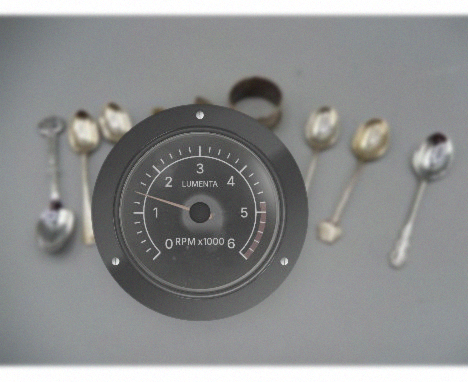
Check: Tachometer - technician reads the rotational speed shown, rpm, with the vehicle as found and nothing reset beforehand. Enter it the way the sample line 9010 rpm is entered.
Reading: 1400 rpm
